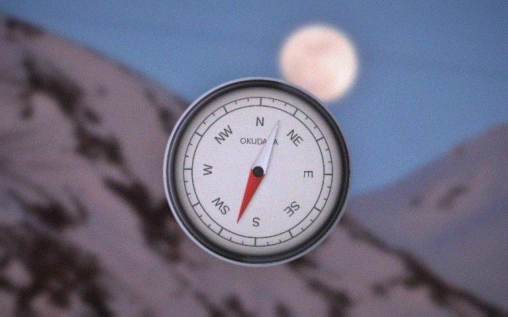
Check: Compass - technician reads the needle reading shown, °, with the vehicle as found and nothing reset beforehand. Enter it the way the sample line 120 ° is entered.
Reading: 200 °
